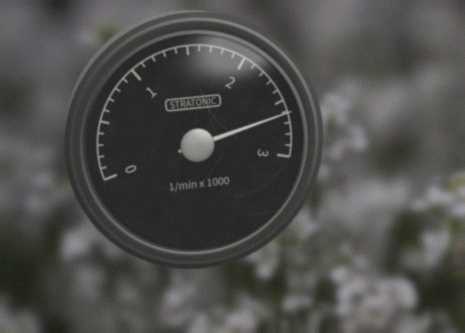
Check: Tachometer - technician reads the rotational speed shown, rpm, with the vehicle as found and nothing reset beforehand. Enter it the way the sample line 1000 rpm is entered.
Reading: 2600 rpm
